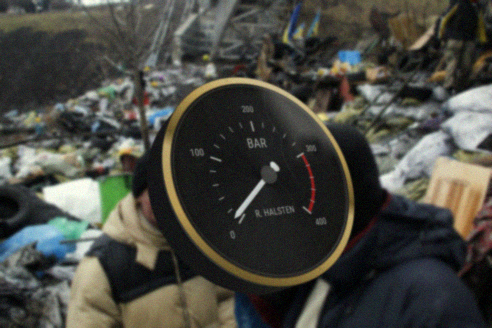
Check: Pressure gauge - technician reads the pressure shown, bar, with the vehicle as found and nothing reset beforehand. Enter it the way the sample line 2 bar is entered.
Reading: 10 bar
